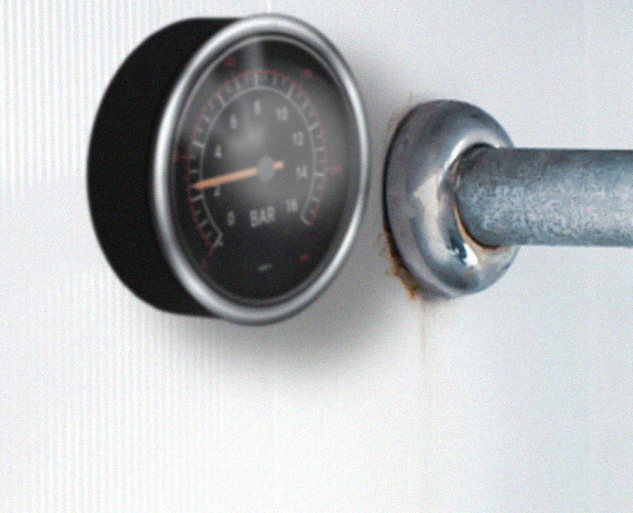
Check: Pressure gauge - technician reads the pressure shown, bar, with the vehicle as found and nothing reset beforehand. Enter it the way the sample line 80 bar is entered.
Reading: 2.5 bar
